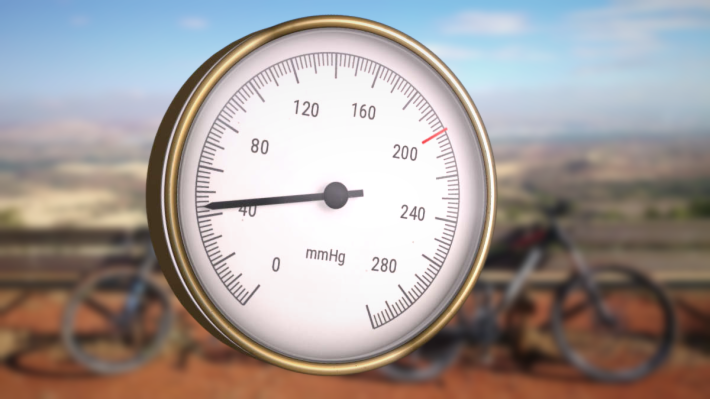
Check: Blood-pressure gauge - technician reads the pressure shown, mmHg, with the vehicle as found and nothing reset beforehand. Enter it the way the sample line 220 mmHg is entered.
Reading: 44 mmHg
